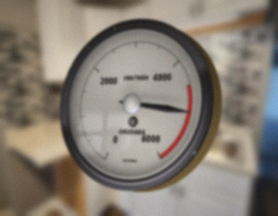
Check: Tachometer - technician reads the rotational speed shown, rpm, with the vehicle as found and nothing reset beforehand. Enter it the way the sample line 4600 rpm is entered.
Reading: 5000 rpm
